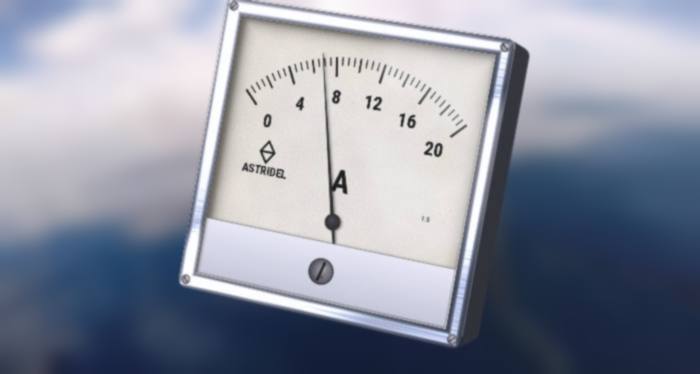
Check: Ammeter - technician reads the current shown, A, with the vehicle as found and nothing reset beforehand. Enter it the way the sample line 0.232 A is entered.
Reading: 7 A
